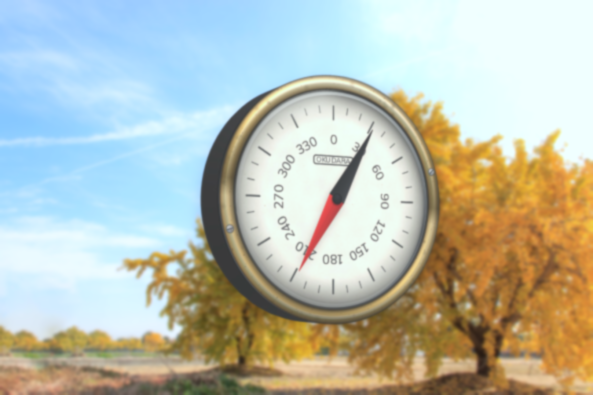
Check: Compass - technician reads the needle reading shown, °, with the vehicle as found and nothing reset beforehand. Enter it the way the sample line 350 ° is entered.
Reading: 210 °
